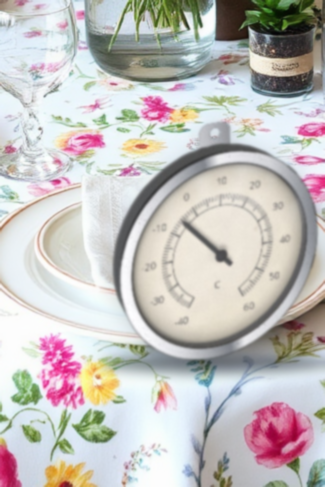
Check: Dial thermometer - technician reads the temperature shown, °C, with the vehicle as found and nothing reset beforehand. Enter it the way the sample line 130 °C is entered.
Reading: -5 °C
